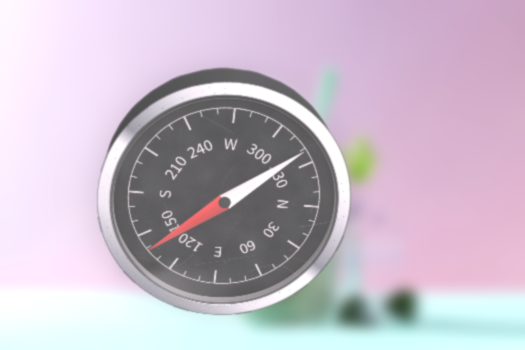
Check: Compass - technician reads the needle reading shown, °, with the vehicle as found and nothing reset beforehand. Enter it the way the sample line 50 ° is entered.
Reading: 140 °
